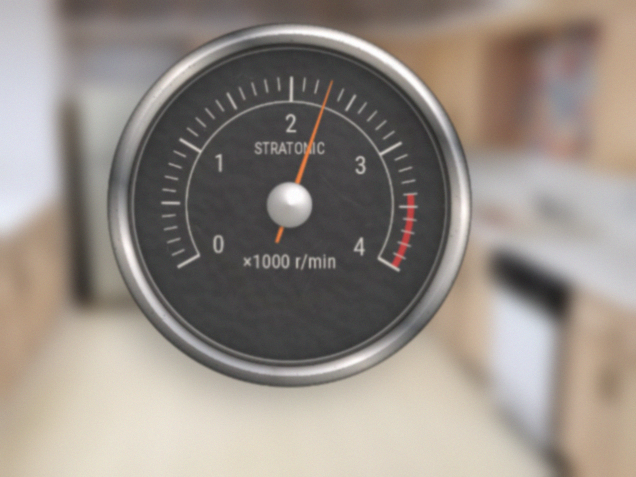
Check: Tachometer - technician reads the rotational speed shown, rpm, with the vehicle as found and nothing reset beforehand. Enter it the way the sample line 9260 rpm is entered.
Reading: 2300 rpm
